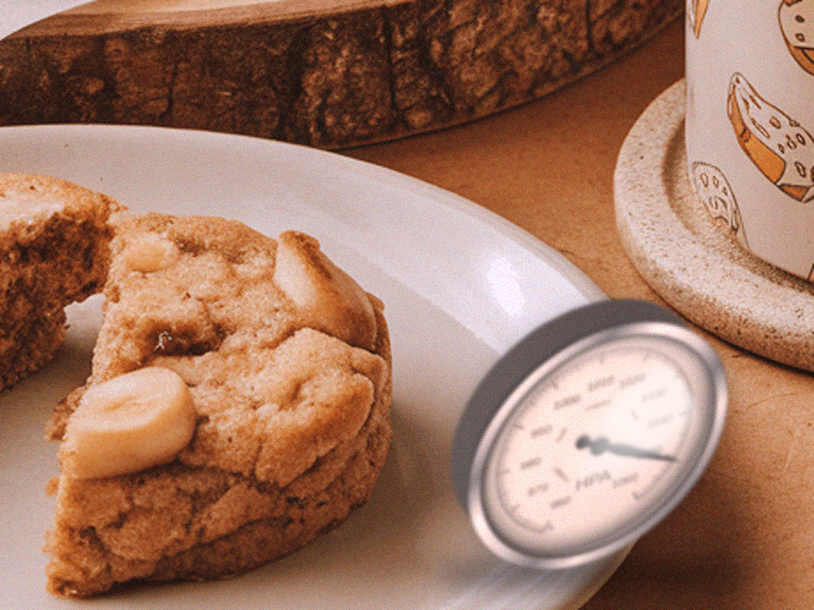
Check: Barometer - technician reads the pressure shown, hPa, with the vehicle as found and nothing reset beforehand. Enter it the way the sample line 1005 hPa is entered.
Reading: 1050 hPa
